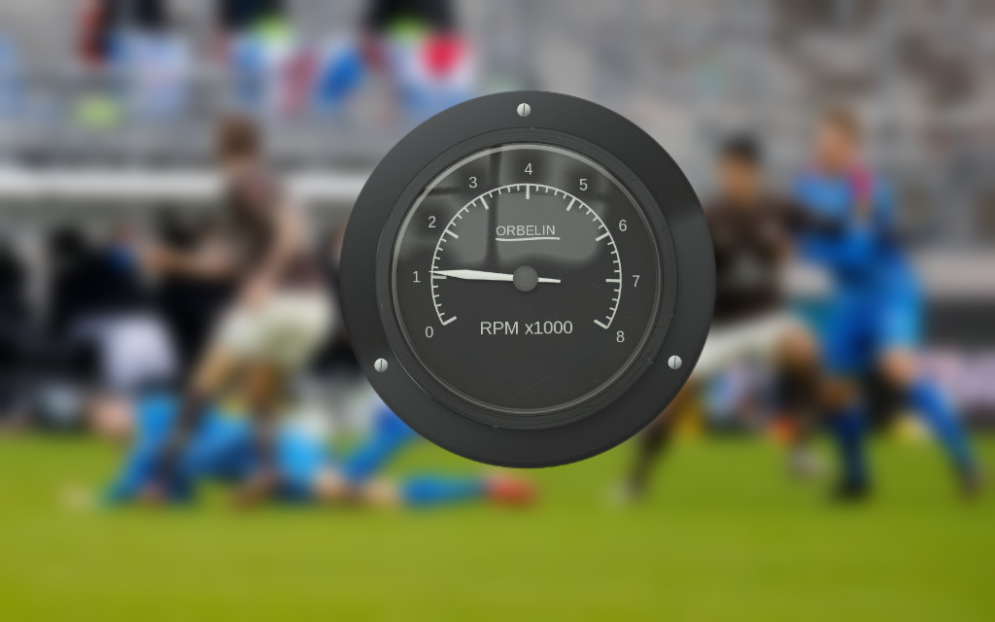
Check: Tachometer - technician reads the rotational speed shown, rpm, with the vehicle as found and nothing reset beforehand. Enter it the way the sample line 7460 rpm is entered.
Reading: 1100 rpm
